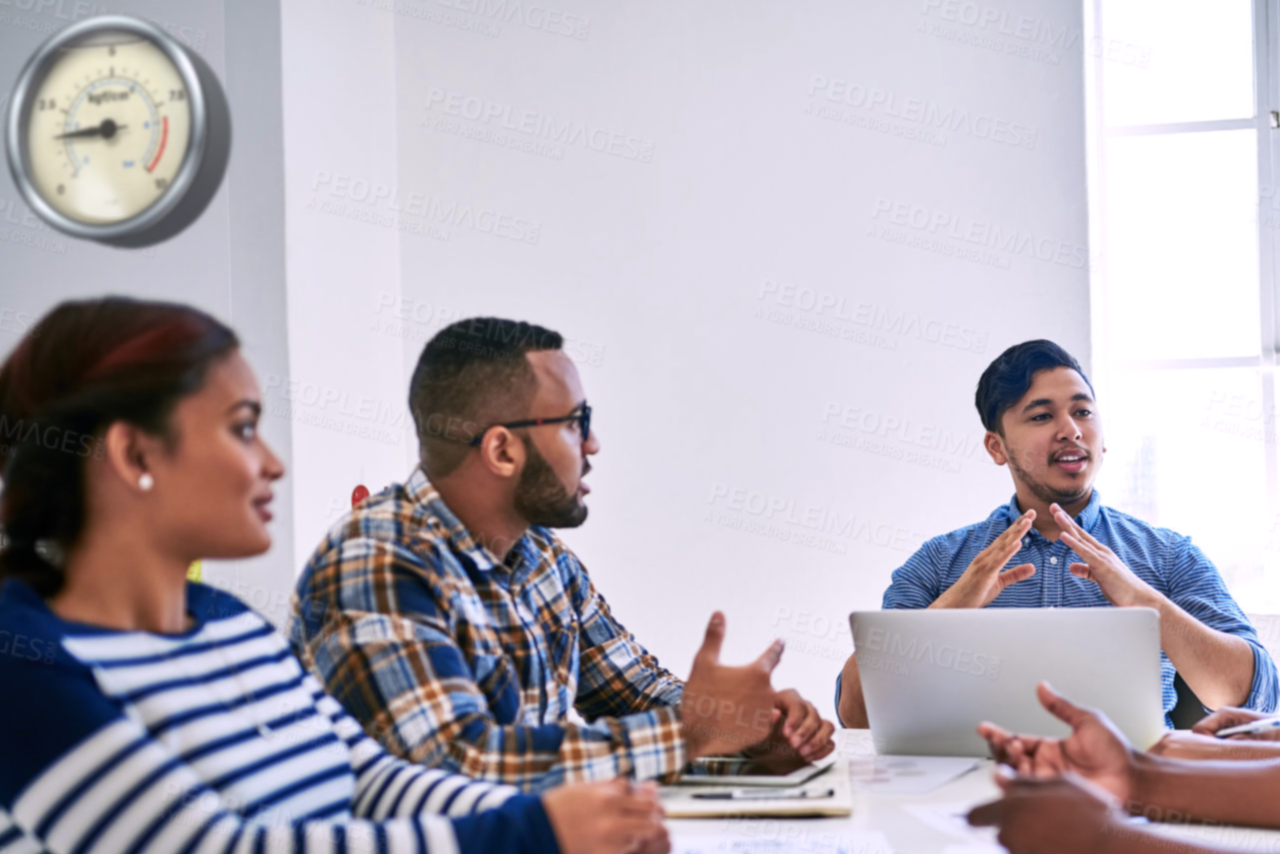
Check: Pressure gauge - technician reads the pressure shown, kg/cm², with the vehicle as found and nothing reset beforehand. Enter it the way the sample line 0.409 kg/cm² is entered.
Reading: 1.5 kg/cm²
